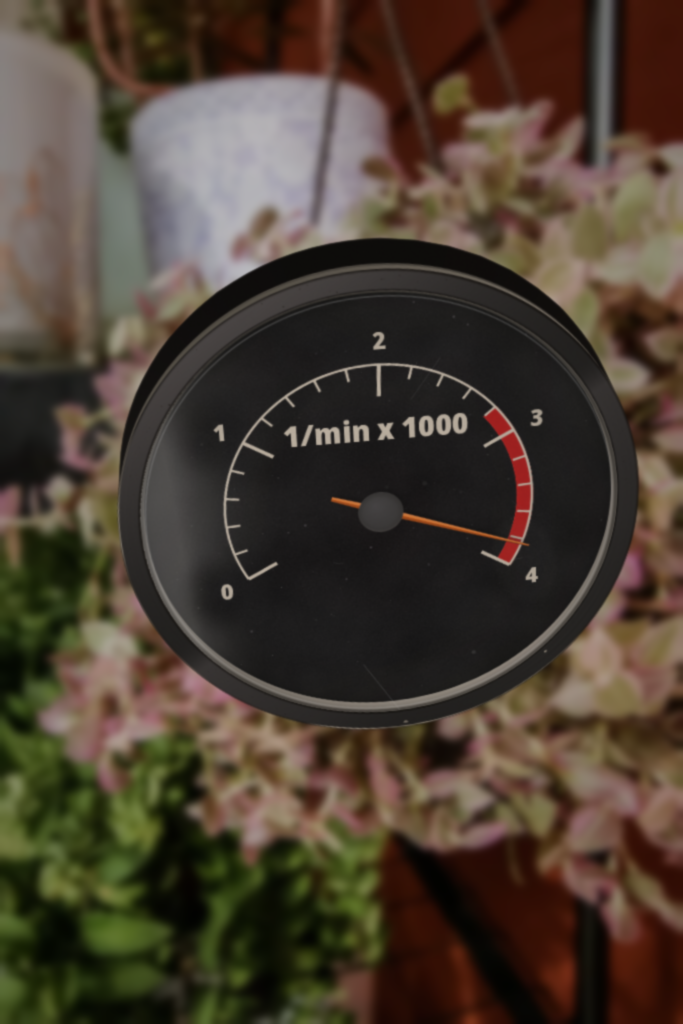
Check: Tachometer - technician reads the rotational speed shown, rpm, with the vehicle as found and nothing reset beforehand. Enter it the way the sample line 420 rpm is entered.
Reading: 3800 rpm
